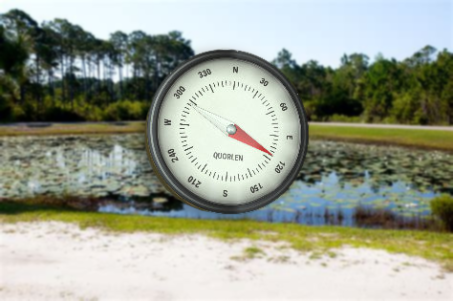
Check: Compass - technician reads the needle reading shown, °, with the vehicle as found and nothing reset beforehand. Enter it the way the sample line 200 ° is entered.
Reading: 115 °
